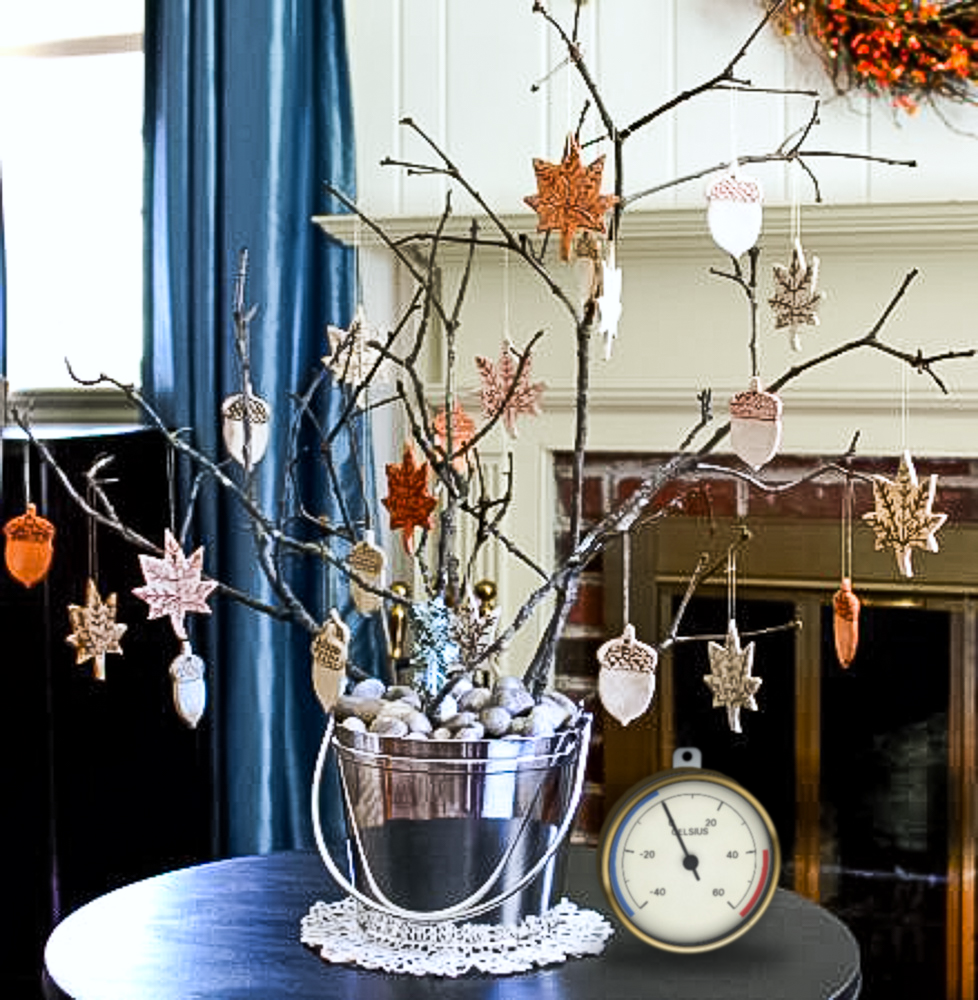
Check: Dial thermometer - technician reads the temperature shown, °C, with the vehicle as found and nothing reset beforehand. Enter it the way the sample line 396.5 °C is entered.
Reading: 0 °C
